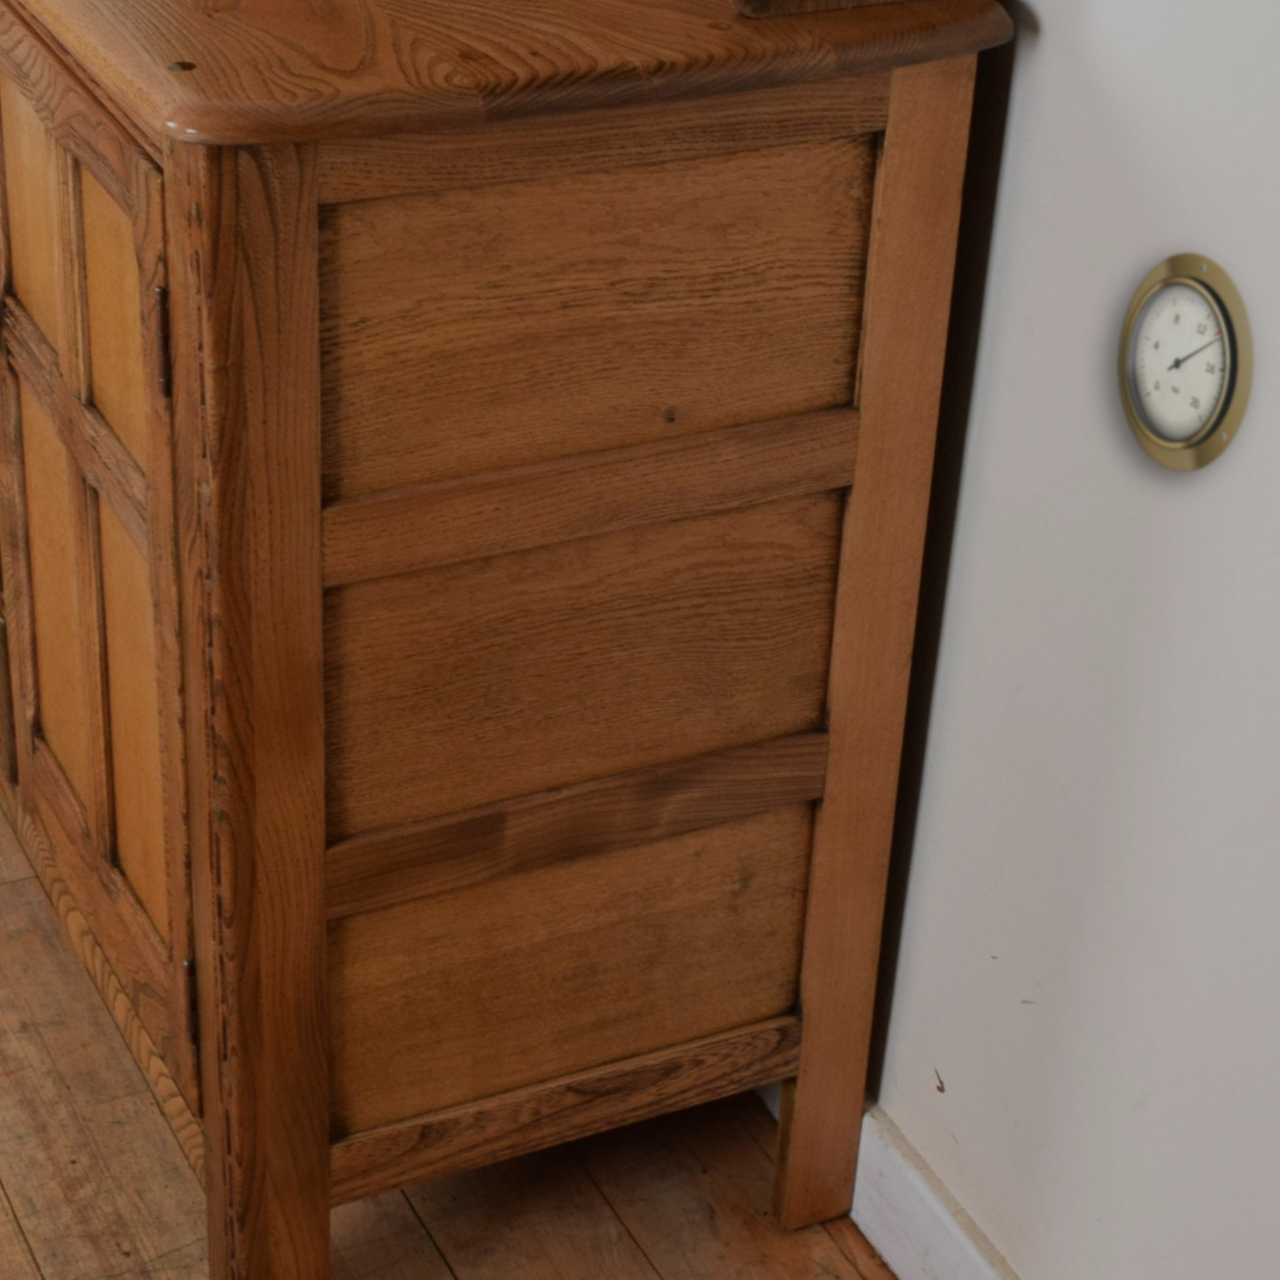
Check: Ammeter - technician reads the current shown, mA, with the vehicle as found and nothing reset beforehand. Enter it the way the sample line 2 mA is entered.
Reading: 14 mA
